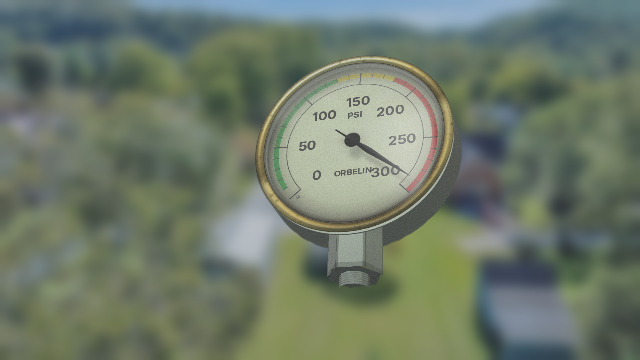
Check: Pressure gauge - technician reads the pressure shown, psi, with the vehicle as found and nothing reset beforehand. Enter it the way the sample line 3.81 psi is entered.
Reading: 290 psi
